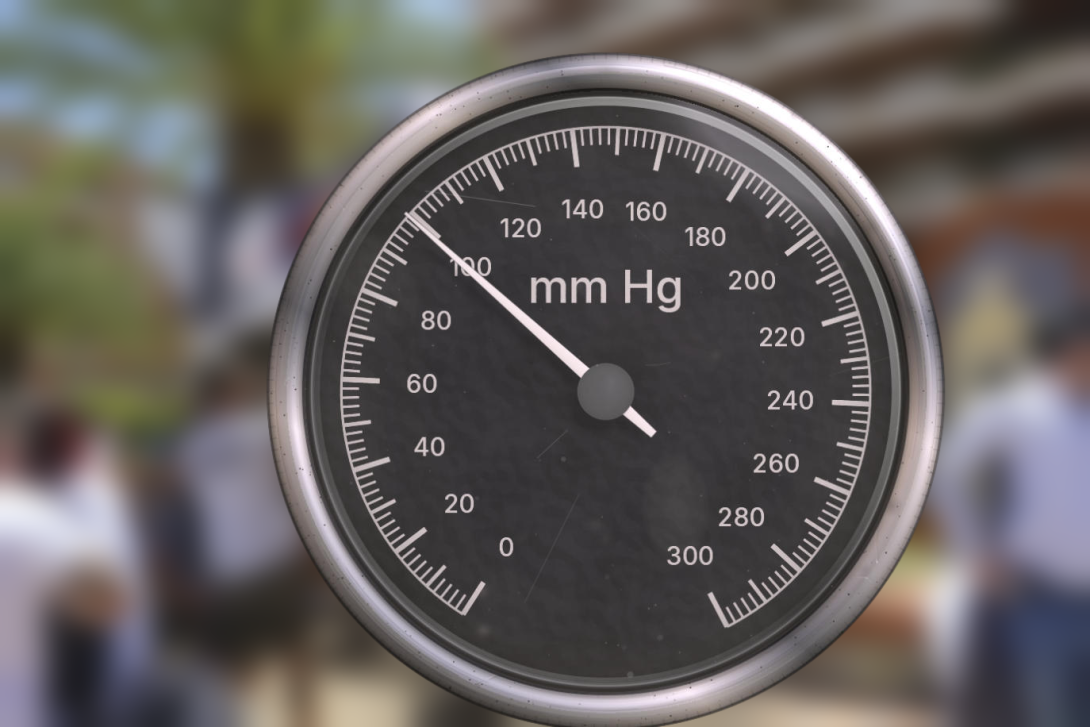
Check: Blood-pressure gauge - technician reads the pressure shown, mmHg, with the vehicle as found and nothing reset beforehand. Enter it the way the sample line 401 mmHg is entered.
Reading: 99 mmHg
